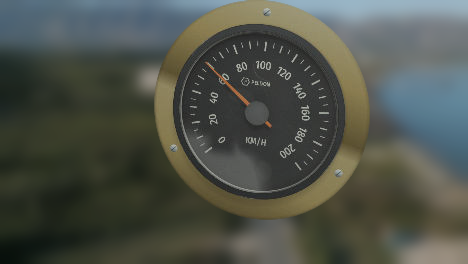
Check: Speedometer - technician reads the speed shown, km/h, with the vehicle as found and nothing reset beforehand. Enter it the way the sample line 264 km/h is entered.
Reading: 60 km/h
